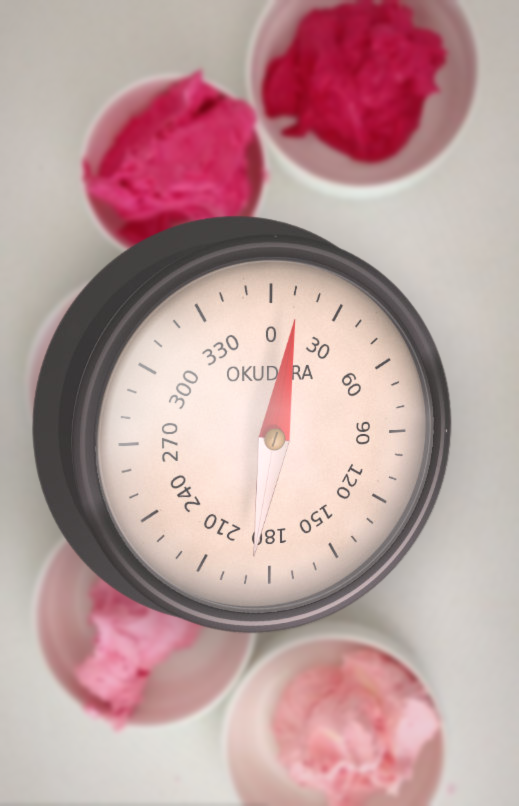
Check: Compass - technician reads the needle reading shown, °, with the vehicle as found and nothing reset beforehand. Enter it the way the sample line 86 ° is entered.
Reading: 10 °
